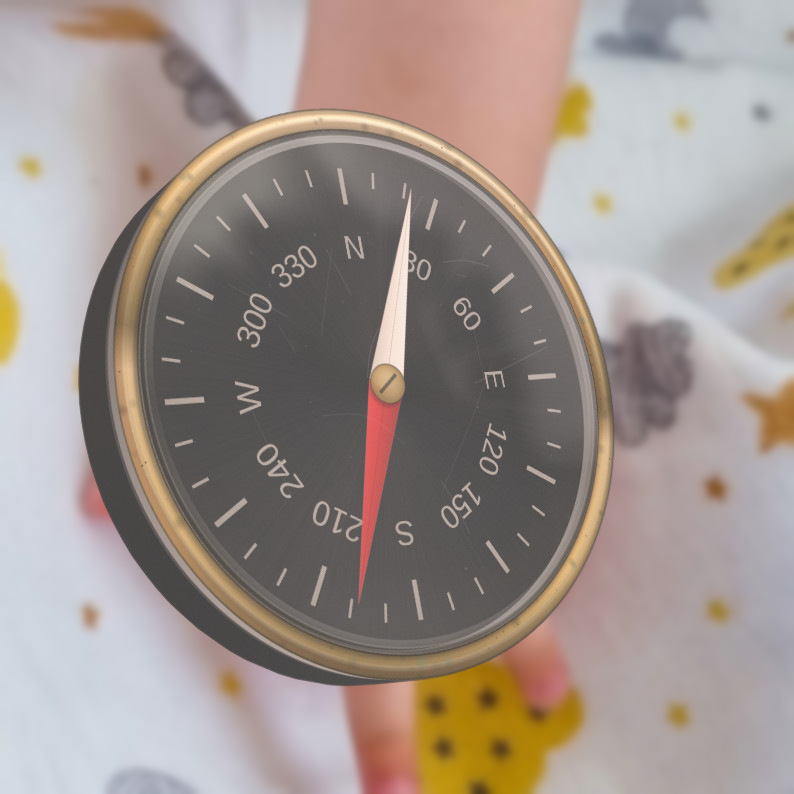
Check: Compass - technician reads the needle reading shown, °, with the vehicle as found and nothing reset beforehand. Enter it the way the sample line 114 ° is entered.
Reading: 200 °
